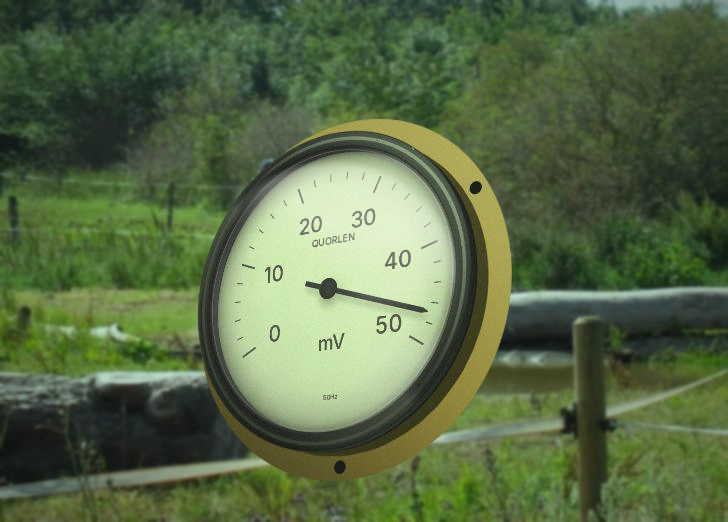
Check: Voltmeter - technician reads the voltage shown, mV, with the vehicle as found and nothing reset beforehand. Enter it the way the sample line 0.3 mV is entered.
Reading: 47 mV
